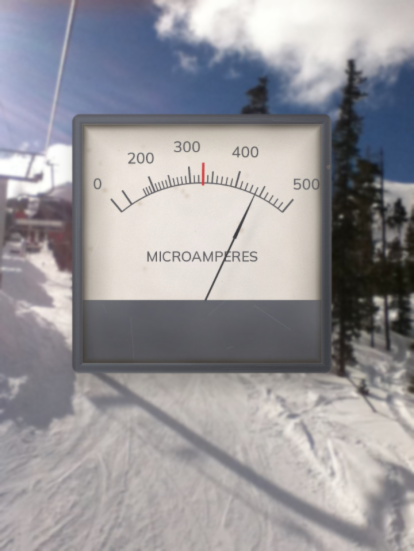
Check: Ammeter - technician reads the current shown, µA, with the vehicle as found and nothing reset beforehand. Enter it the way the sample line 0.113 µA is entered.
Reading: 440 µA
